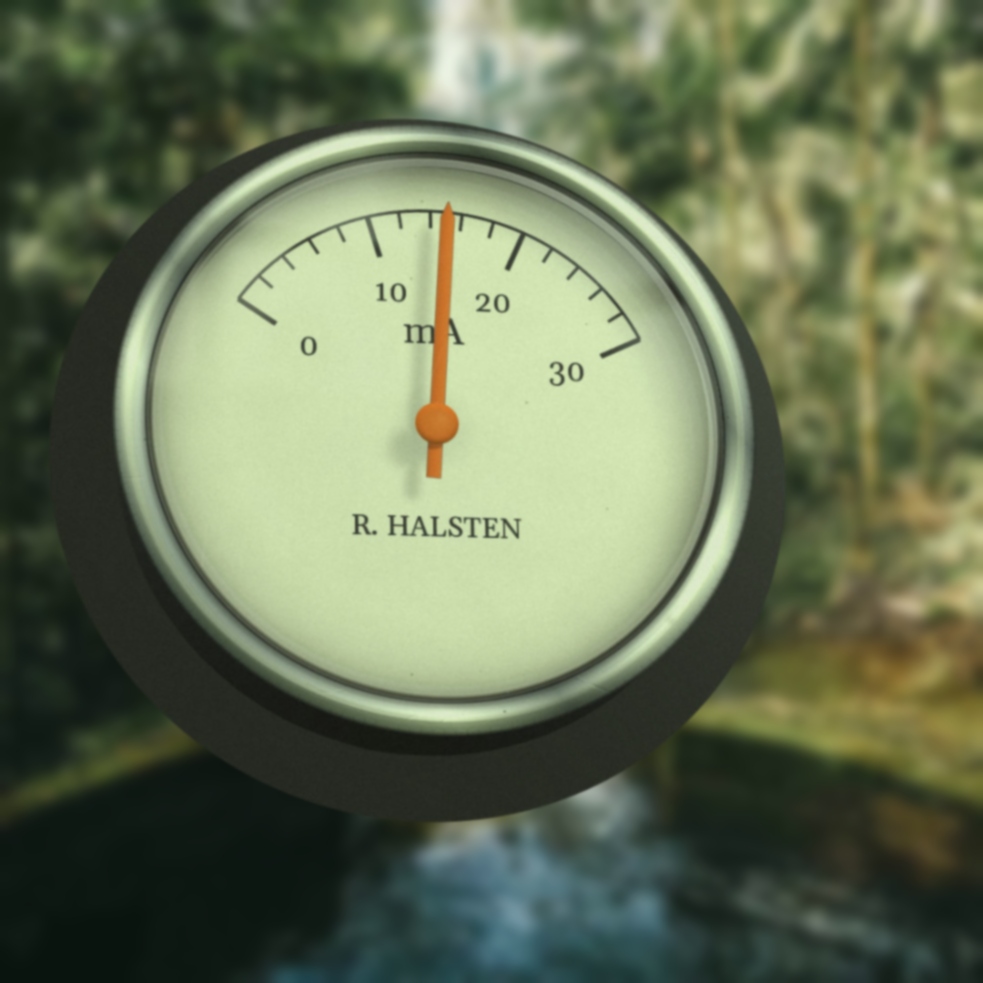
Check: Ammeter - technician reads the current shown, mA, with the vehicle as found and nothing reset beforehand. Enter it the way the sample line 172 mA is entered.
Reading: 15 mA
